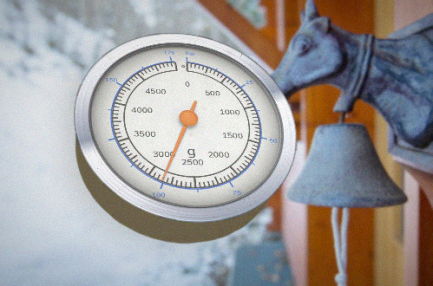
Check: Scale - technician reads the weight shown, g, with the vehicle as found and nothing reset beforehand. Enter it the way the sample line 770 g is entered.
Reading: 2850 g
